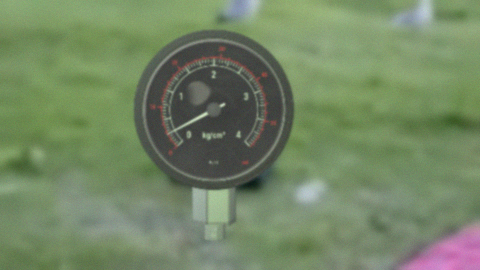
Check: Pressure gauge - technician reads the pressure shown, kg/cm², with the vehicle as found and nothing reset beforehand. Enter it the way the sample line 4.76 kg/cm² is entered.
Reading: 0.25 kg/cm²
